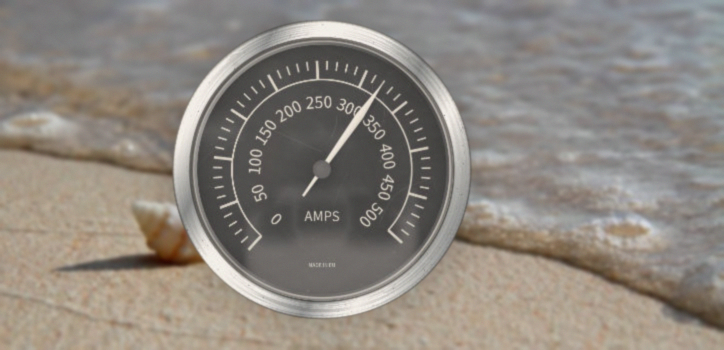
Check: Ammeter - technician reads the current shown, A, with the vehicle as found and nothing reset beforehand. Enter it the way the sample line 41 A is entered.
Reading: 320 A
